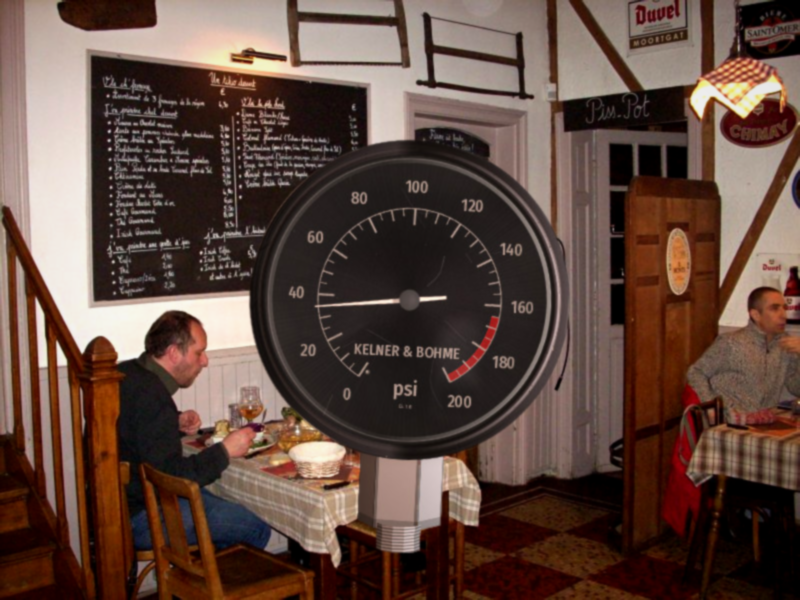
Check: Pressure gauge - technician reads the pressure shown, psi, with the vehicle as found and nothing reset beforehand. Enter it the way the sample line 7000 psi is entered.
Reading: 35 psi
